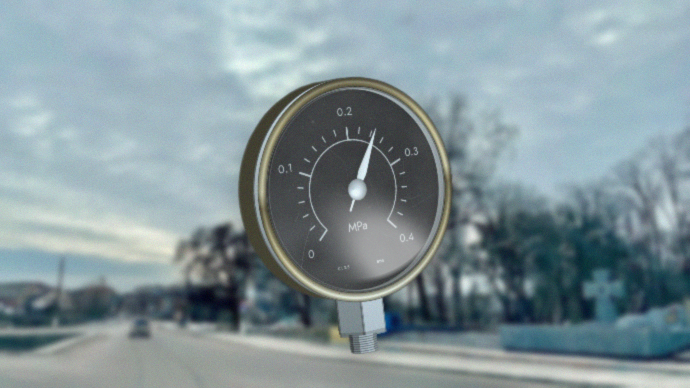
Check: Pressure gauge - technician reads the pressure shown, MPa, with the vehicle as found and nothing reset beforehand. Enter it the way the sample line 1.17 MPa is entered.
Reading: 0.24 MPa
